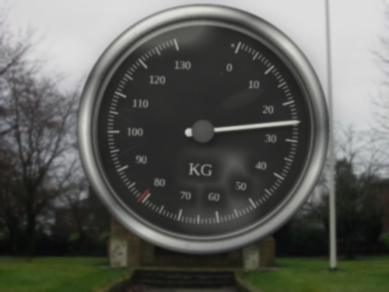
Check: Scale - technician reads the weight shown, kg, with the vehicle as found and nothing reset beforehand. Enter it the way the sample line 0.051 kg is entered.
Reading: 25 kg
